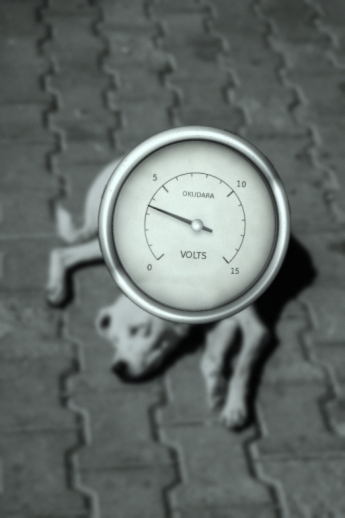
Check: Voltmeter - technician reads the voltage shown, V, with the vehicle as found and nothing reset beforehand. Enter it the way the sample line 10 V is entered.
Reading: 3.5 V
